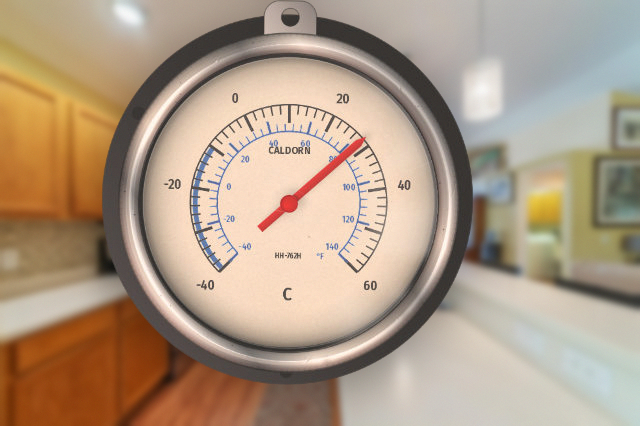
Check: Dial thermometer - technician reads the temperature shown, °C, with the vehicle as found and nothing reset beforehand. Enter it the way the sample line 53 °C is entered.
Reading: 28 °C
